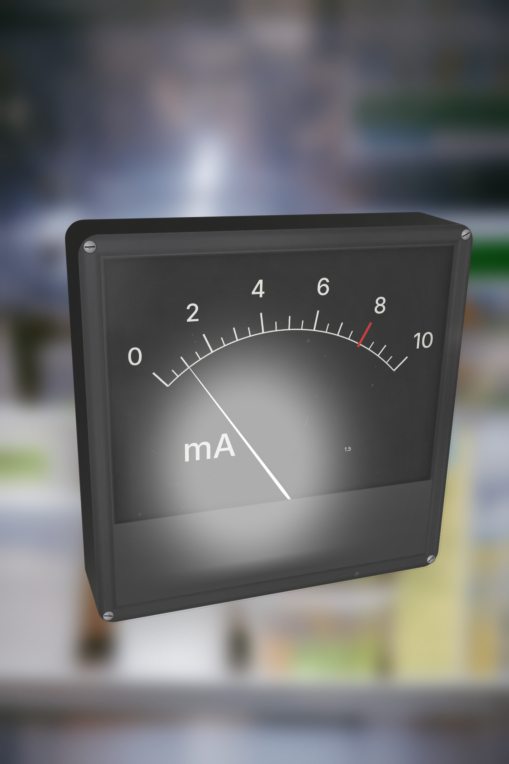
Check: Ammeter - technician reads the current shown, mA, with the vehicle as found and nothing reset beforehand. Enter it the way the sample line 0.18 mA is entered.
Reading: 1 mA
